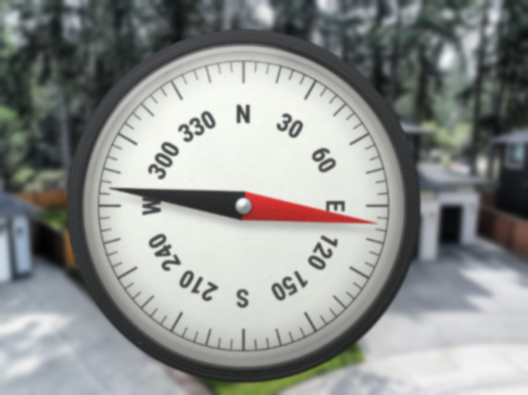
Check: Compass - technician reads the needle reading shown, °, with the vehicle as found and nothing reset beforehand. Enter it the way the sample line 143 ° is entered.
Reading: 97.5 °
